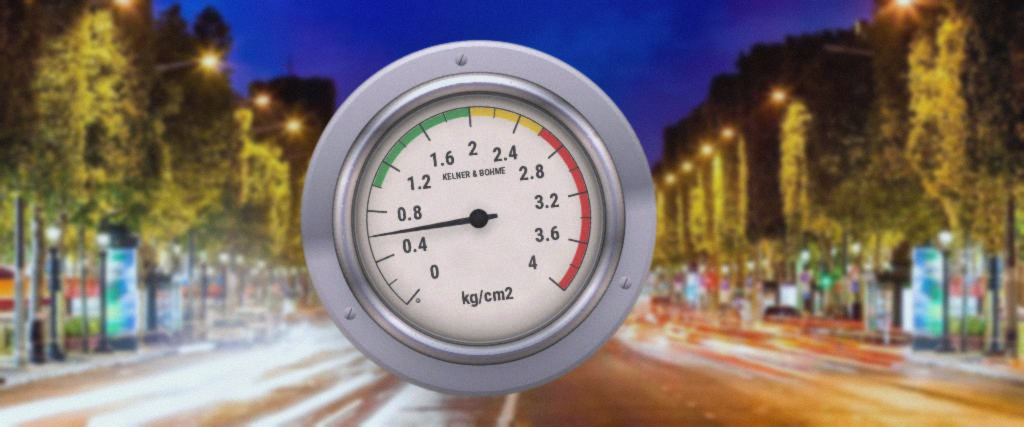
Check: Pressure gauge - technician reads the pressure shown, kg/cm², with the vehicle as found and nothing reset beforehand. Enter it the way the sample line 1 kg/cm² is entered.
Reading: 0.6 kg/cm²
